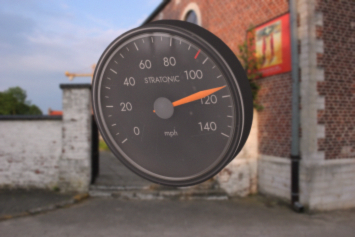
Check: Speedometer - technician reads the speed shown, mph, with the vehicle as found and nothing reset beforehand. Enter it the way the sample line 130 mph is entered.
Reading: 115 mph
